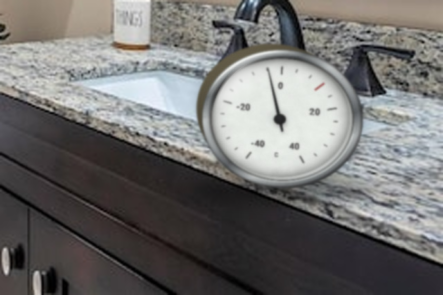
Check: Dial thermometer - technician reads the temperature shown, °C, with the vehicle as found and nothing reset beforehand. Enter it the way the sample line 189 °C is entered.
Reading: -4 °C
